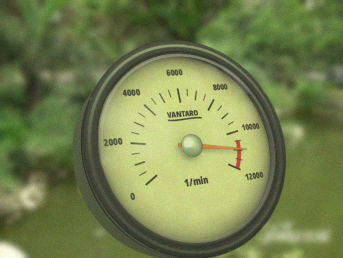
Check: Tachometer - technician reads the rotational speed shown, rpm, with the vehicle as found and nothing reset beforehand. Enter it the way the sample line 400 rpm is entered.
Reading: 11000 rpm
